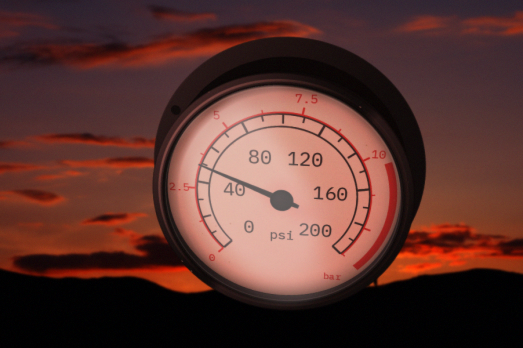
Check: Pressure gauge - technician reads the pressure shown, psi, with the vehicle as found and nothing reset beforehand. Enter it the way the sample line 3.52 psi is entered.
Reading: 50 psi
